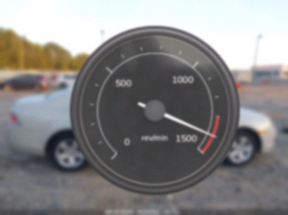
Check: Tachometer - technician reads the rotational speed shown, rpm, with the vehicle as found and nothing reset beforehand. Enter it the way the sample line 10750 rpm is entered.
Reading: 1400 rpm
